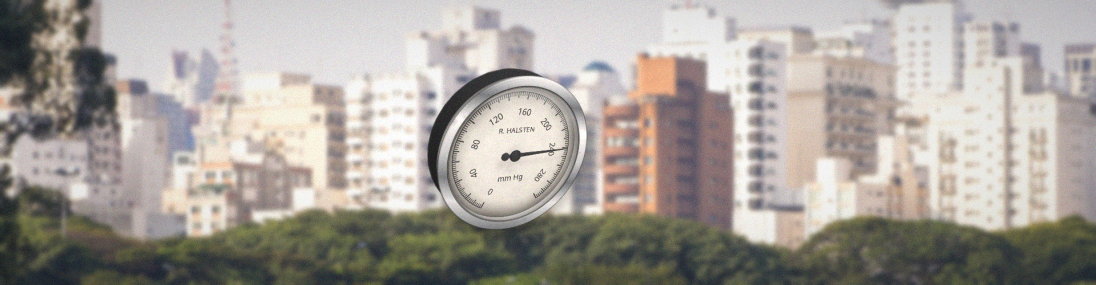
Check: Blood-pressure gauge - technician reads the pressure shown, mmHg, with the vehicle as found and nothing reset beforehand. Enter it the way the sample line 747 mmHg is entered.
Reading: 240 mmHg
